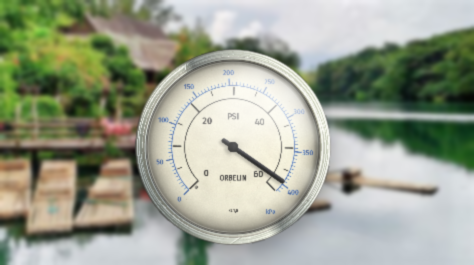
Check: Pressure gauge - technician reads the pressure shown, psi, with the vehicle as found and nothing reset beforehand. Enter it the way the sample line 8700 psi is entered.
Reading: 57.5 psi
